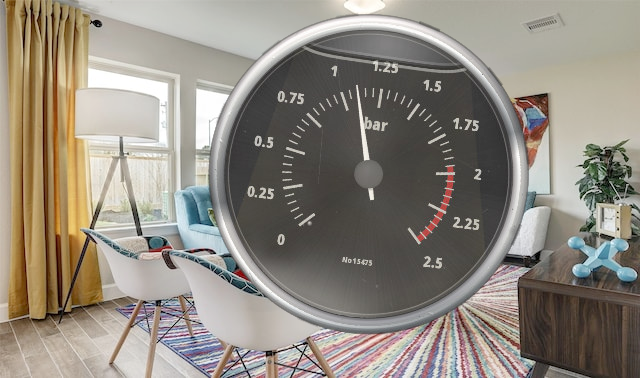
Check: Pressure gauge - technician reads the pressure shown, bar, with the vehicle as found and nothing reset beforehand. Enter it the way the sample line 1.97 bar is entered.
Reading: 1.1 bar
